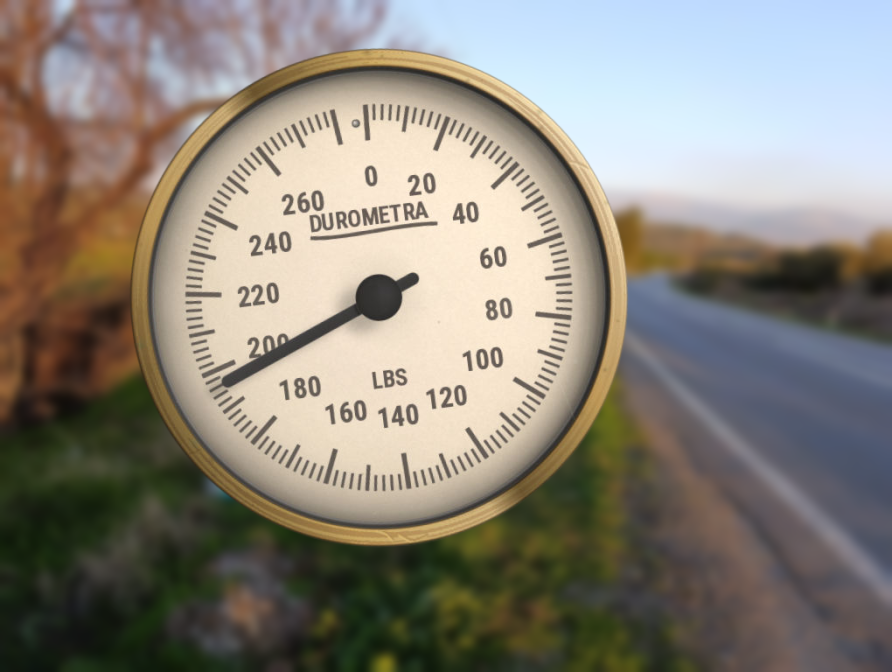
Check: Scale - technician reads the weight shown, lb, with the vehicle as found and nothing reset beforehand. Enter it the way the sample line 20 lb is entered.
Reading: 196 lb
